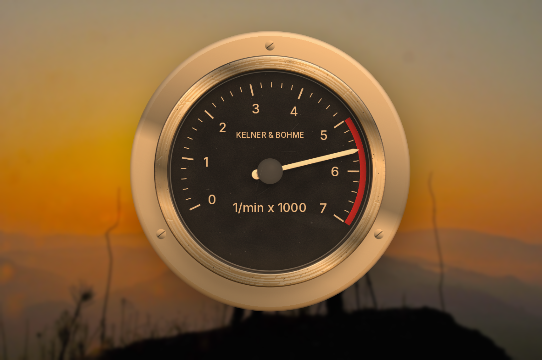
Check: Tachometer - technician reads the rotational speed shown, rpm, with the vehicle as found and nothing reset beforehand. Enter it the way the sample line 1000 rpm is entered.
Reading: 5600 rpm
